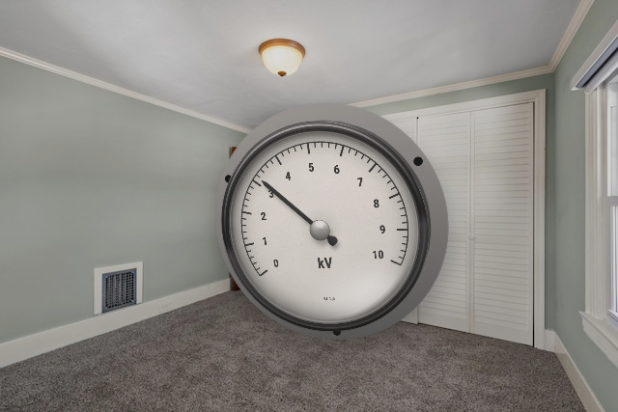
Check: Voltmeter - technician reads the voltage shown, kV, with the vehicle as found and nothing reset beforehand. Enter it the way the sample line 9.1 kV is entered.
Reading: 3.2 kV
